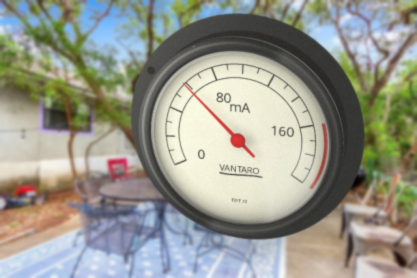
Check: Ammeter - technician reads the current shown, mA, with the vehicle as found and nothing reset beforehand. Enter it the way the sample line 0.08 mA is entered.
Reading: 60 mA
